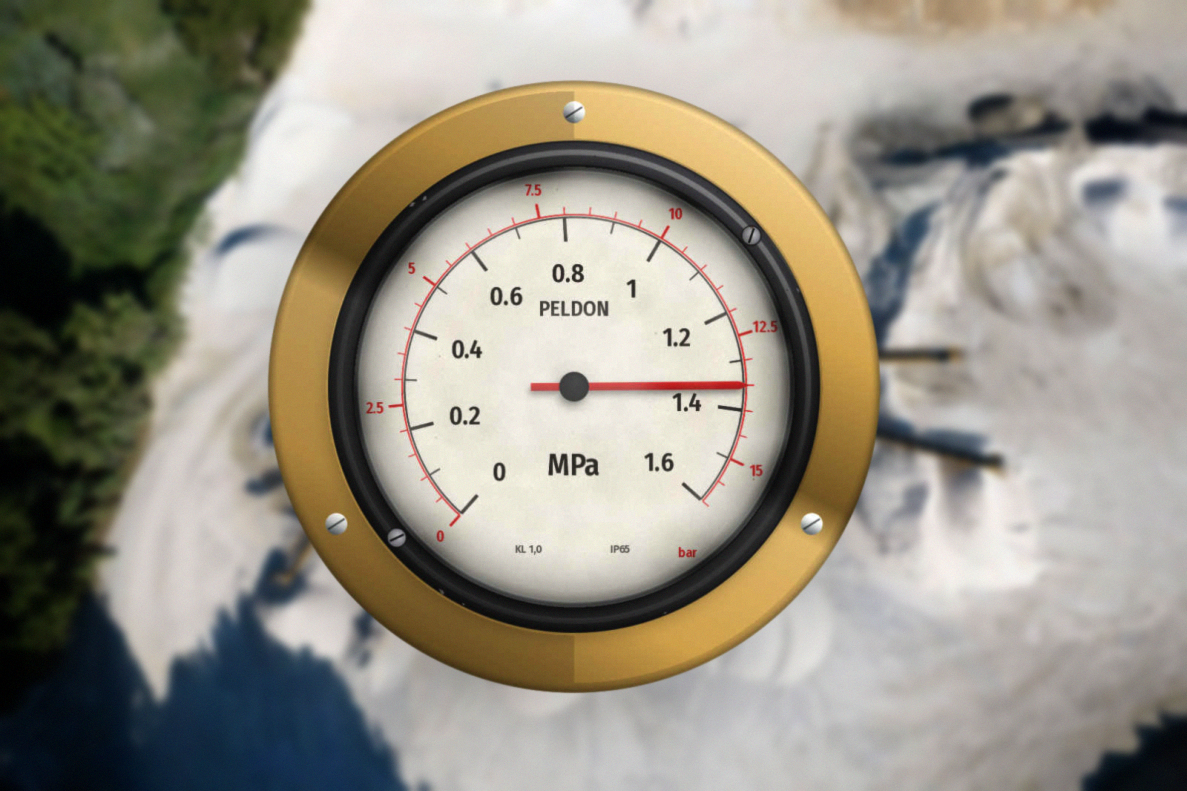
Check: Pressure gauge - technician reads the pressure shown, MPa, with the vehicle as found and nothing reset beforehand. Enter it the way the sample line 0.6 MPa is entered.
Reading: 1.35 MPa
